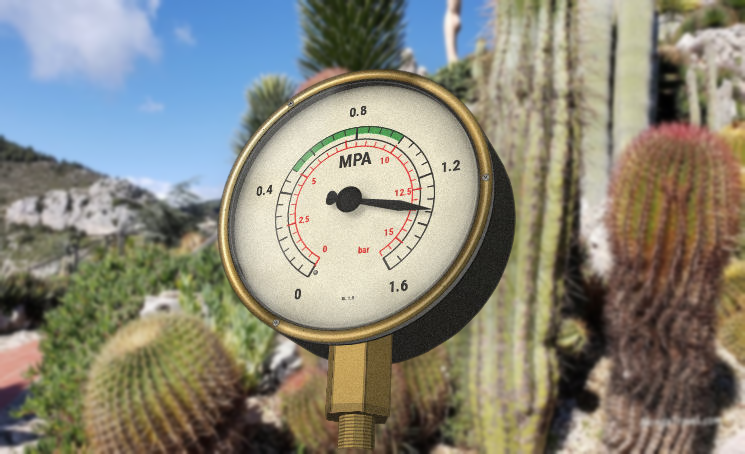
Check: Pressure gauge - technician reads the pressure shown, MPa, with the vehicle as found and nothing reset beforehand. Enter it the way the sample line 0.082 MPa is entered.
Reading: 1.35 MPa
